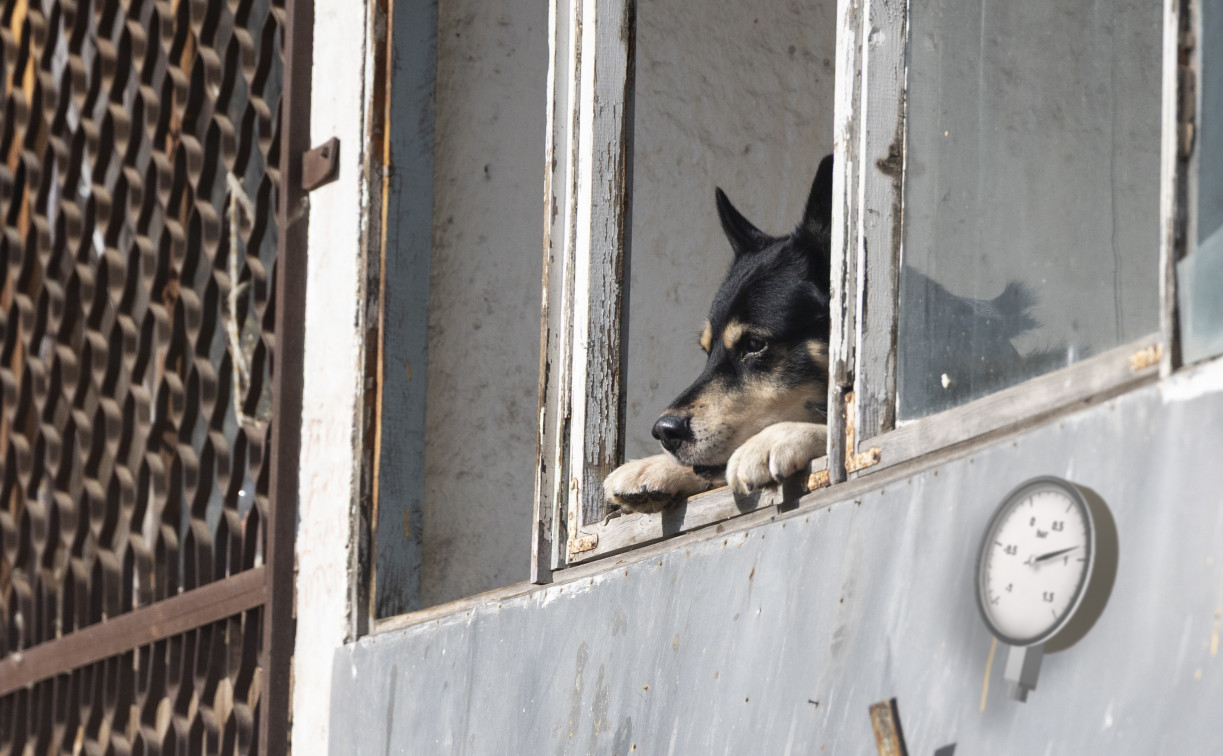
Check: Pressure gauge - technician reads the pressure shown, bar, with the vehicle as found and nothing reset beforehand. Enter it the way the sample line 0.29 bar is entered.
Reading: 0.9 bar
